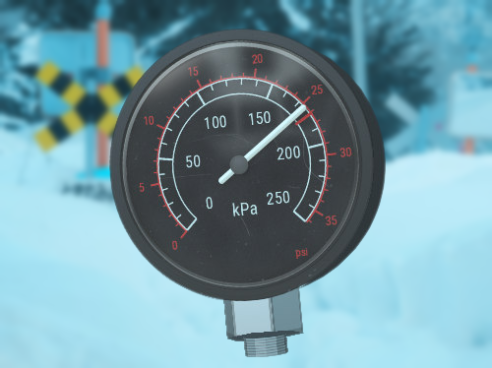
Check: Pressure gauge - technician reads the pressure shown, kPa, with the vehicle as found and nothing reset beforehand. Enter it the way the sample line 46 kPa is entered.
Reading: 175 kPa
